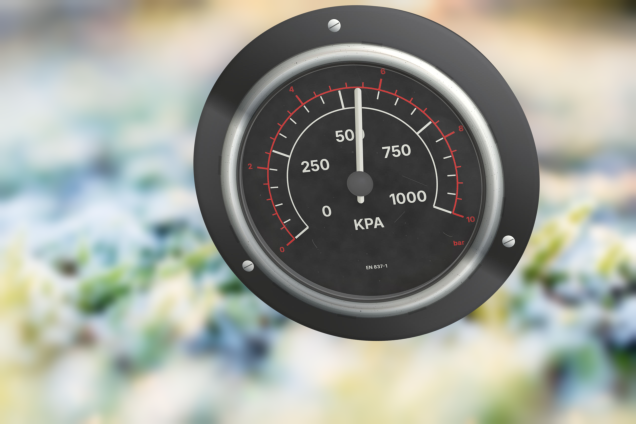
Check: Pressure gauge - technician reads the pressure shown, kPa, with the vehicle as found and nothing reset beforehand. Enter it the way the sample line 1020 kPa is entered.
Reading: 550 kPa
